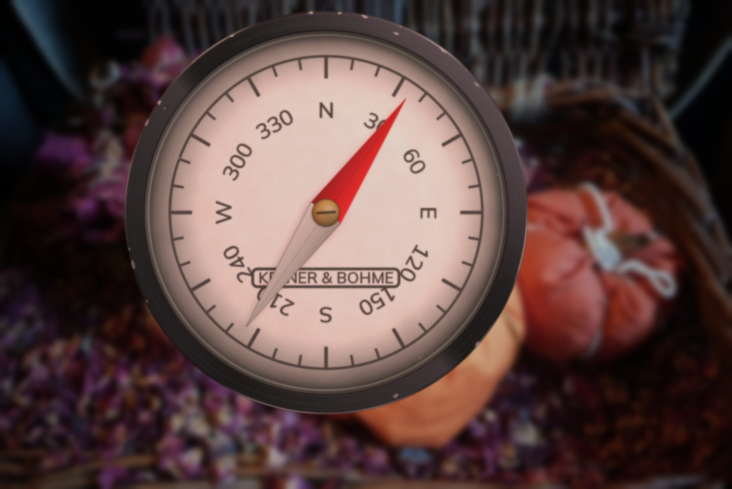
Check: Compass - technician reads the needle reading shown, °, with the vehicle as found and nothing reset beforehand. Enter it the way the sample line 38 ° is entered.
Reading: 35 °
